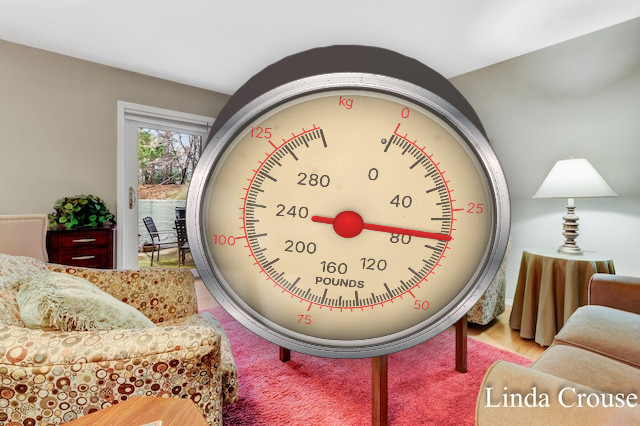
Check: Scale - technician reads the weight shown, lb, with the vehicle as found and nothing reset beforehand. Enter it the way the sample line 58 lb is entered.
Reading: 70 lb
